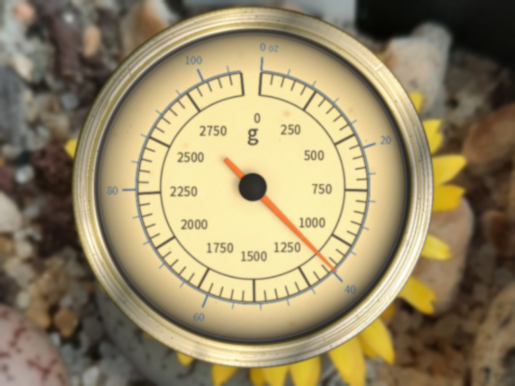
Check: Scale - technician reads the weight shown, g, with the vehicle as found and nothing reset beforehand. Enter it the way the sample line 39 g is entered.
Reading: 1125 g
